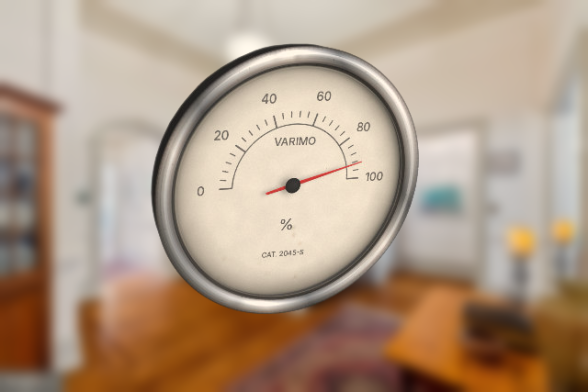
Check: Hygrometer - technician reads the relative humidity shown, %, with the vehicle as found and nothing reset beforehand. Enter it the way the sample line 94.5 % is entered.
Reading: 92 %
